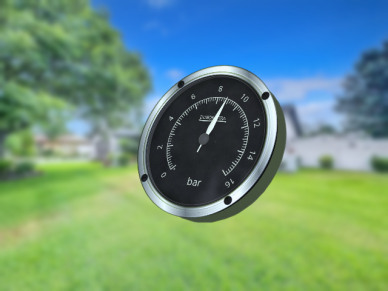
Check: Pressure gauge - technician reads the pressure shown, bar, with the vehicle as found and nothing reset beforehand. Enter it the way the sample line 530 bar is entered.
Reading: 9 bar
